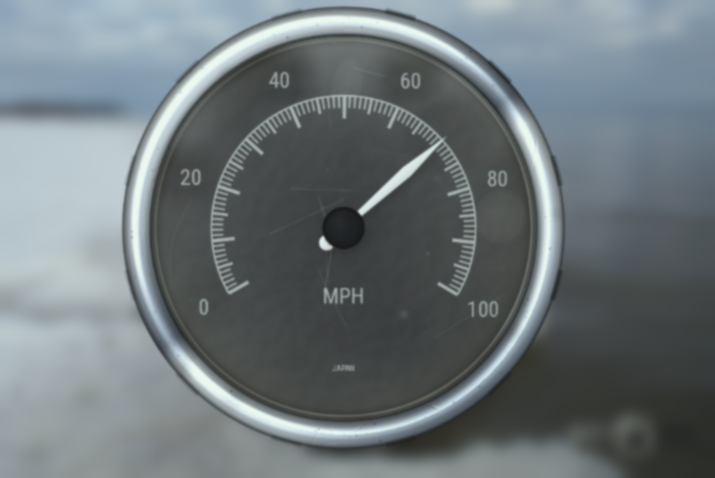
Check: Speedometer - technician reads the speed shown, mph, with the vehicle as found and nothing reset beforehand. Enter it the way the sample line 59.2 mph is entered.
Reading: 70 mph
